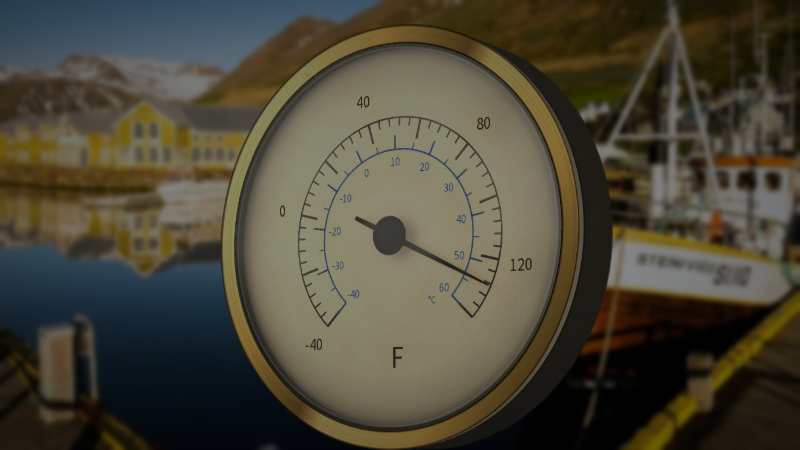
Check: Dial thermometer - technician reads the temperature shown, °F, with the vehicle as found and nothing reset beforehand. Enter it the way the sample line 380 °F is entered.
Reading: 128 °F
